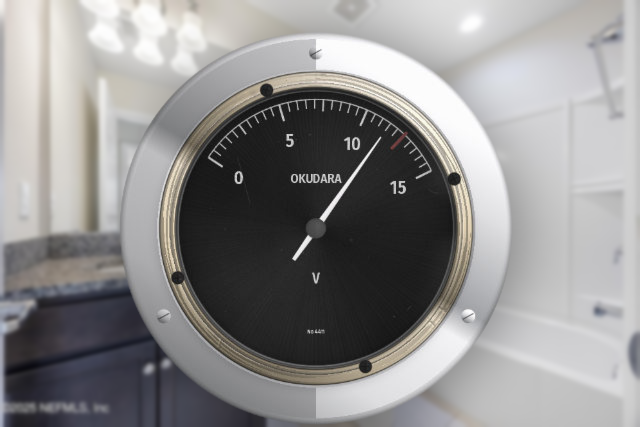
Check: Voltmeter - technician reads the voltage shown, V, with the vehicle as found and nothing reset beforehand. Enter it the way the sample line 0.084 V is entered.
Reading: 11.5 V
